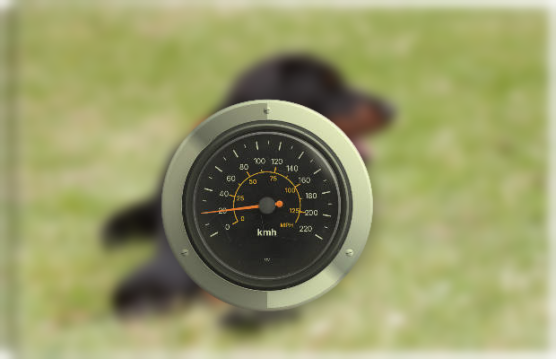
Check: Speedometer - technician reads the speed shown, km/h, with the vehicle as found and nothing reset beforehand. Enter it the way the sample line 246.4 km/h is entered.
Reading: 20 km/h
